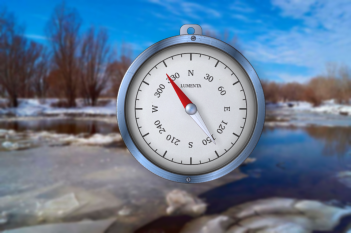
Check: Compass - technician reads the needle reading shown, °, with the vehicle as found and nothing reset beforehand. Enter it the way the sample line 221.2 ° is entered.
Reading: 325 °
